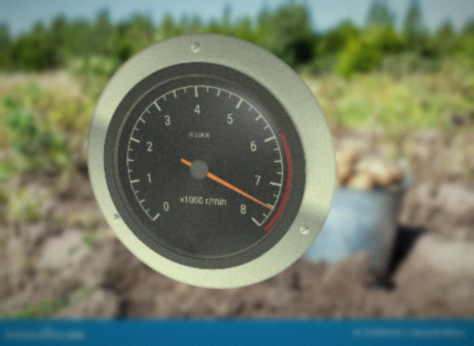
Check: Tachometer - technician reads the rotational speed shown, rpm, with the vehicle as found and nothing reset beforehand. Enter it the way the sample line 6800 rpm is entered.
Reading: 7500 rpm
